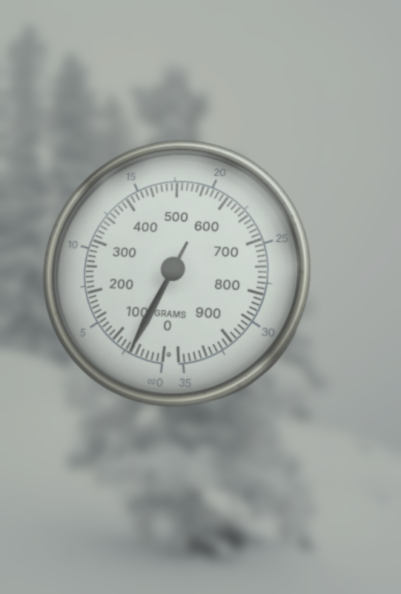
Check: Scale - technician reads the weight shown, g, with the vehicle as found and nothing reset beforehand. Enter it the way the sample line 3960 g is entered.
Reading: 60 g
